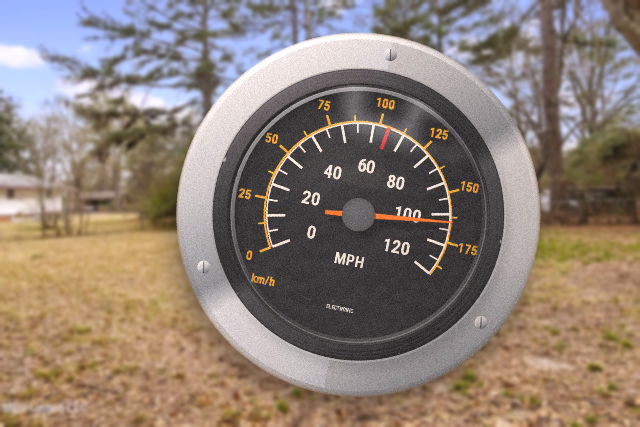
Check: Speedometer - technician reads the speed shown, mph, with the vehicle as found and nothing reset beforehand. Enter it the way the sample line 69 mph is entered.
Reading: 102.5 mph
